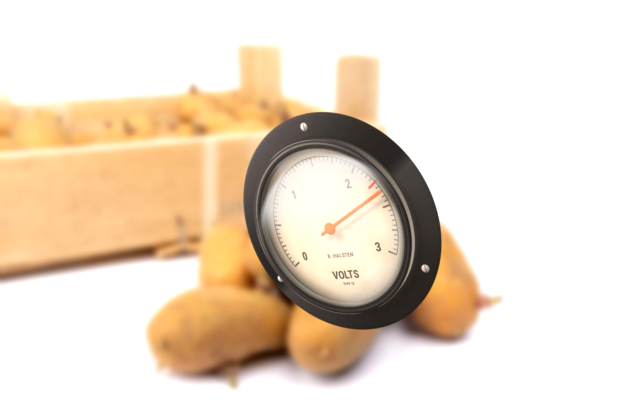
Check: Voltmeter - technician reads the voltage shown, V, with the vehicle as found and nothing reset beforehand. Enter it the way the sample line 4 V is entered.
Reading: 2.35 V
